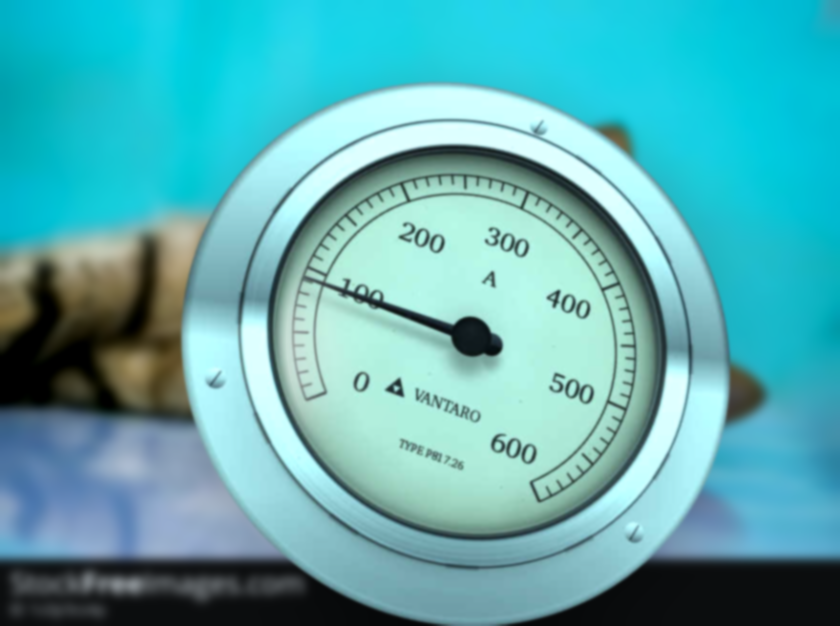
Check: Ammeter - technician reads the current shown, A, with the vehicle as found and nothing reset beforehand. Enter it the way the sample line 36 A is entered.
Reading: 90 A
